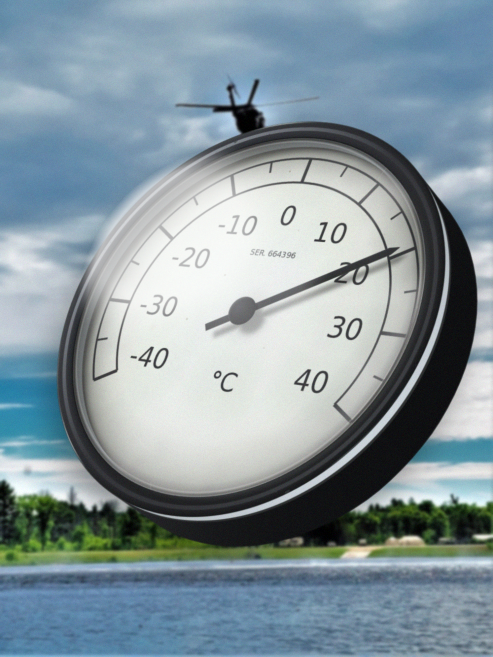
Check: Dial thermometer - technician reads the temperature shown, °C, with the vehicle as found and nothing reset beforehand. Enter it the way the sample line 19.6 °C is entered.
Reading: 20 °C
